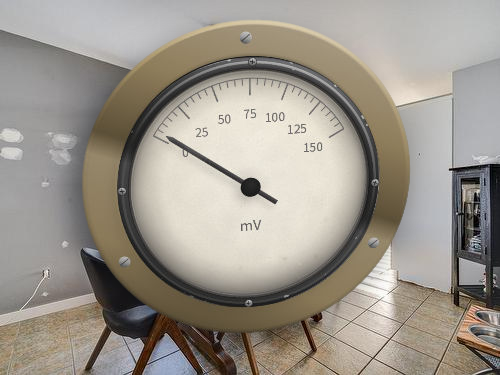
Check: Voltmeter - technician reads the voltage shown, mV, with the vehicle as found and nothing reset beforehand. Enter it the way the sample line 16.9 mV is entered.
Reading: 5 mV
